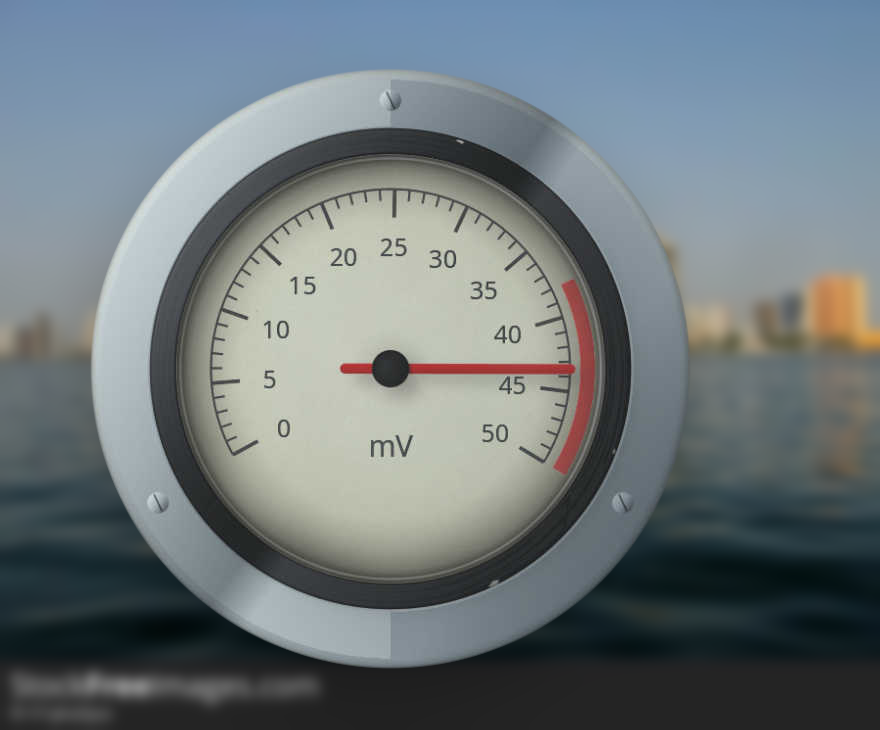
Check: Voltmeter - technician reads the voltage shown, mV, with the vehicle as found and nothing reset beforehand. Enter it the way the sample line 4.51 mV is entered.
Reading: 43.5 mV
